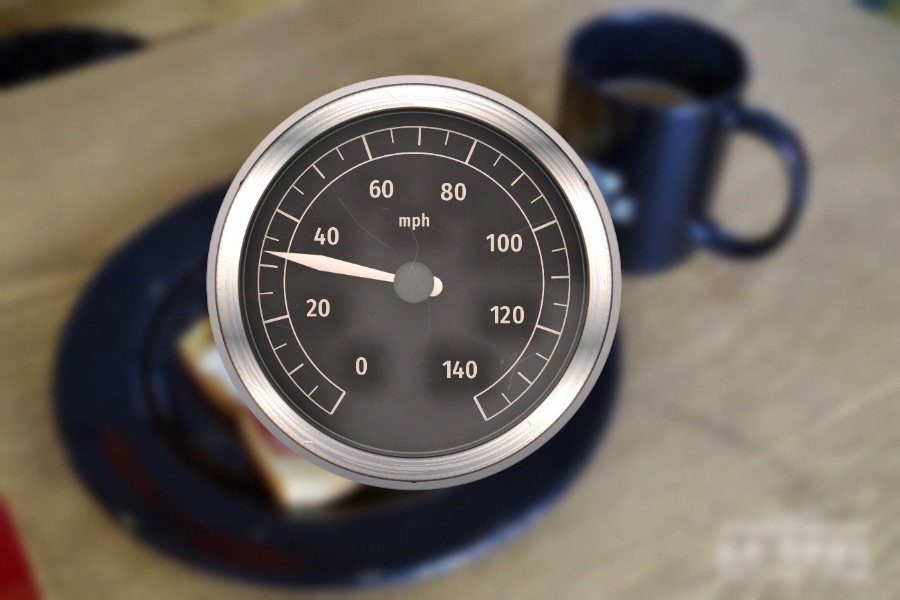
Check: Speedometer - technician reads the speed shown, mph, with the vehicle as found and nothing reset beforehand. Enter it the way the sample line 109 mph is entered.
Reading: 32.5 mph
